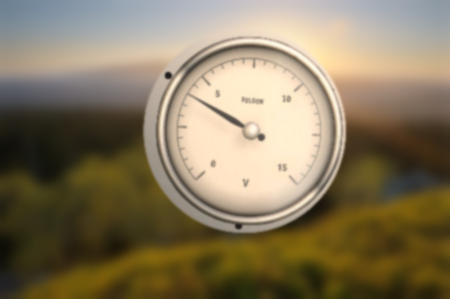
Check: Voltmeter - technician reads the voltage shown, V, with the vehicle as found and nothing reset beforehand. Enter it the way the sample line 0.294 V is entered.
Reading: 4 V
